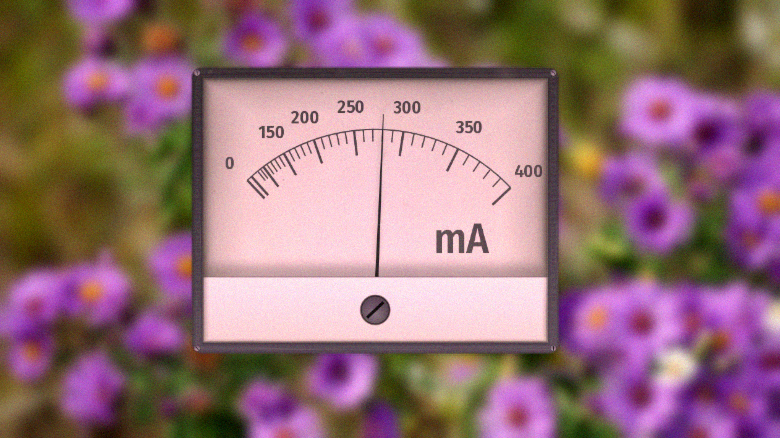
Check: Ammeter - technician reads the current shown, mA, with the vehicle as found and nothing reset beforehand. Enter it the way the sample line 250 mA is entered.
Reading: 280 mA
